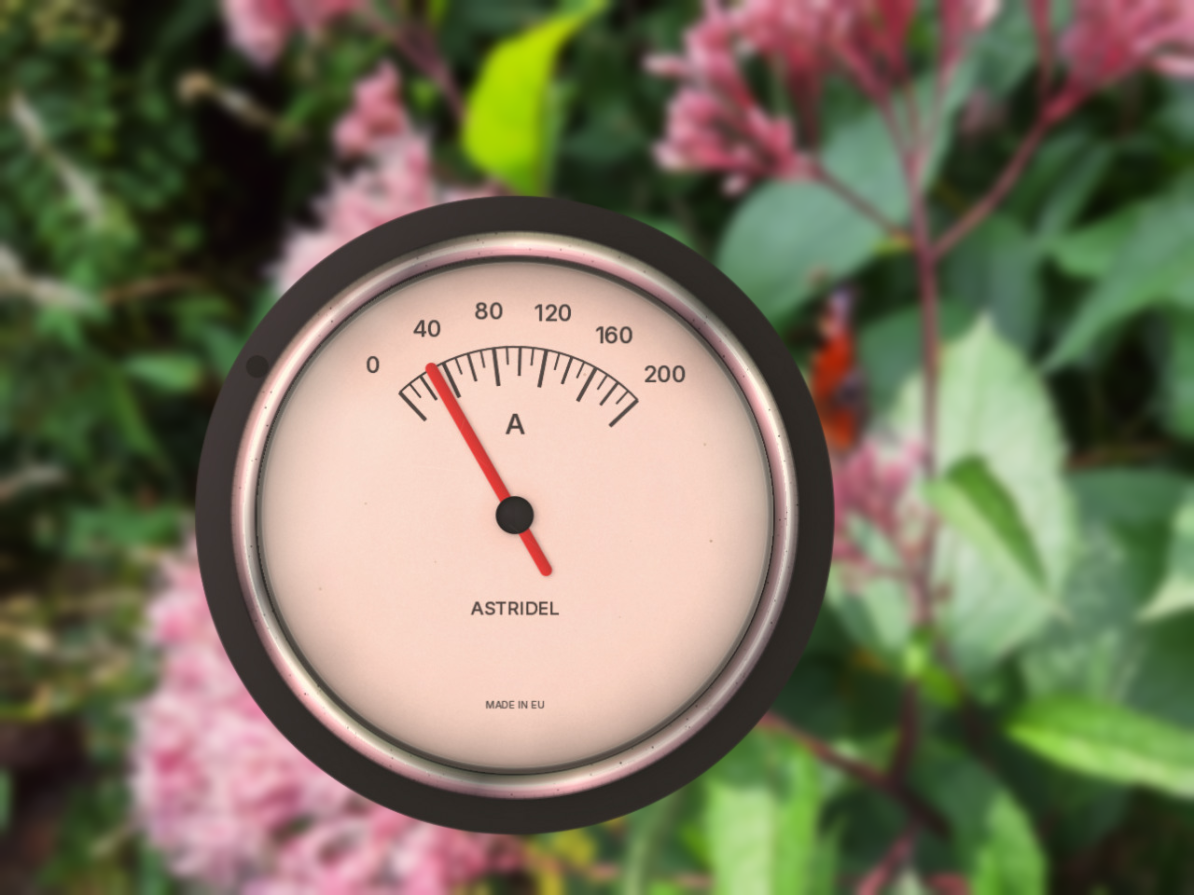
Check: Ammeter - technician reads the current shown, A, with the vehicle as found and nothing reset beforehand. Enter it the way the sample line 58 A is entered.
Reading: 30 A
